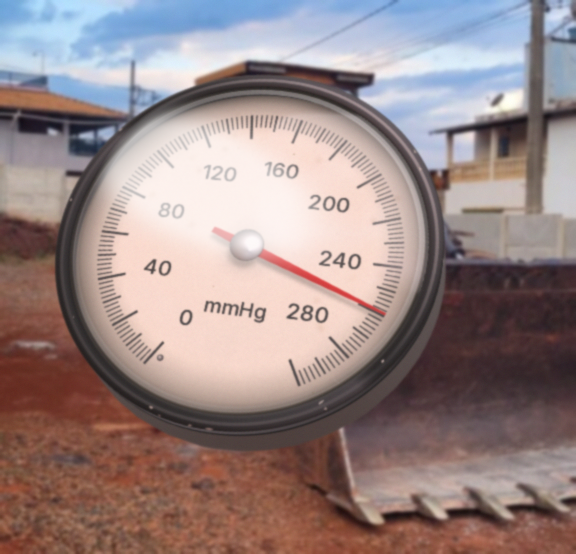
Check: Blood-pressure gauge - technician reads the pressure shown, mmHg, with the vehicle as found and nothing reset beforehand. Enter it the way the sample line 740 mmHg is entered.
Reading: 260 mmHg
